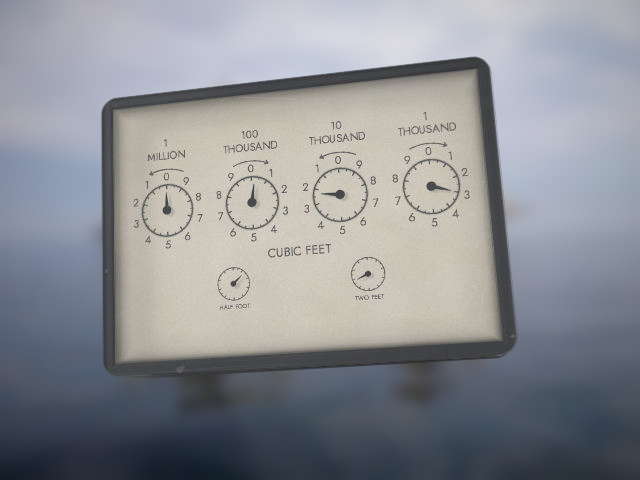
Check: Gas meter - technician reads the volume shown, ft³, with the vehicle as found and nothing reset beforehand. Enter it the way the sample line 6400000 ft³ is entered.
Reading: 2300 ft³
